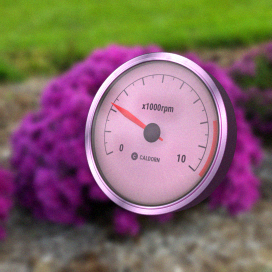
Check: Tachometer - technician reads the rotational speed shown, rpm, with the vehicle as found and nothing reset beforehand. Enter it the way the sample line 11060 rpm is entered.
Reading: 2250 rpm
